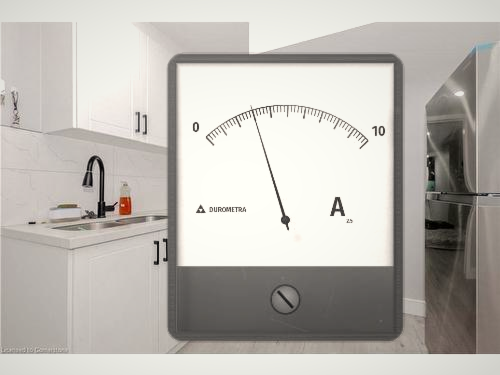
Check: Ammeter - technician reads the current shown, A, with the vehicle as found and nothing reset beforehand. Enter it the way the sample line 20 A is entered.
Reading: 3 A
